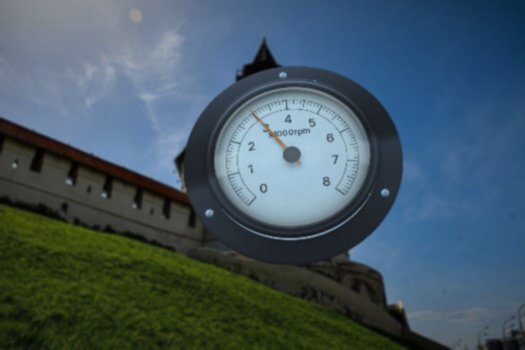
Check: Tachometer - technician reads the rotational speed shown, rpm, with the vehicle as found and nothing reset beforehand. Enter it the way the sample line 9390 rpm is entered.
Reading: 3000 rpm
